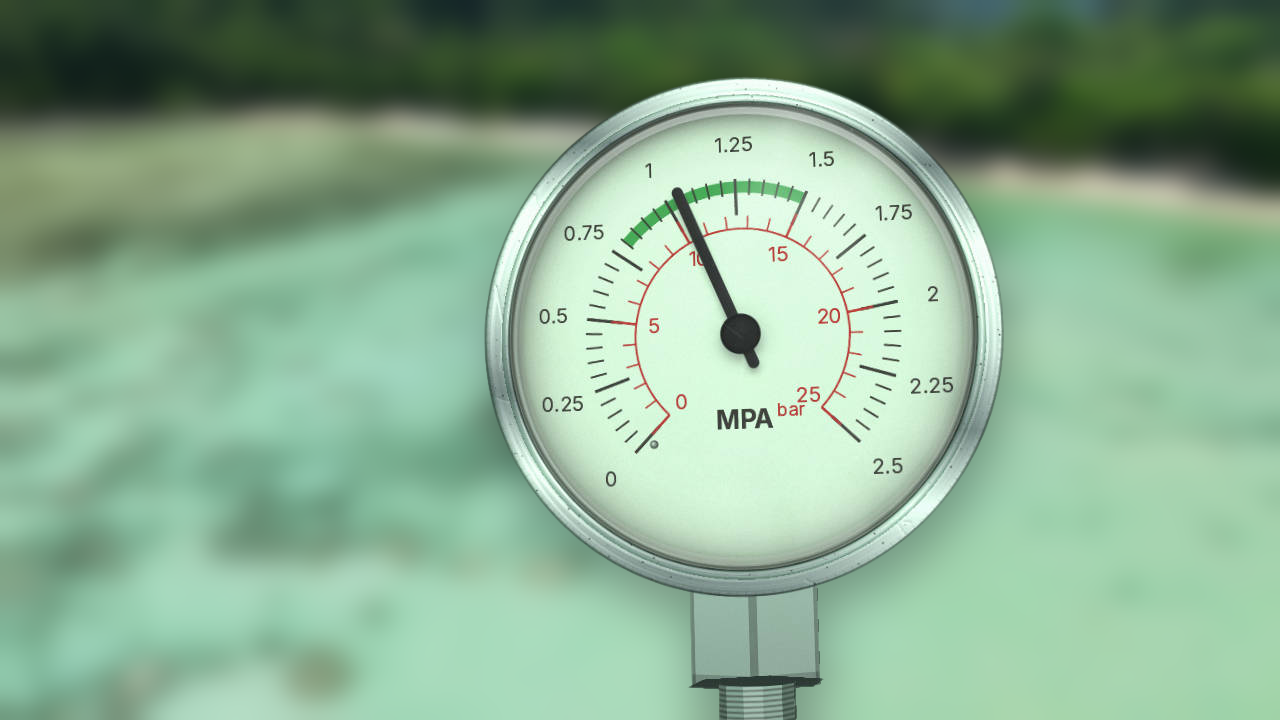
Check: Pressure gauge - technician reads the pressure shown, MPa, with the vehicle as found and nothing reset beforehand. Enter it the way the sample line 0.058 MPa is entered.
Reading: 1.05 MPa
